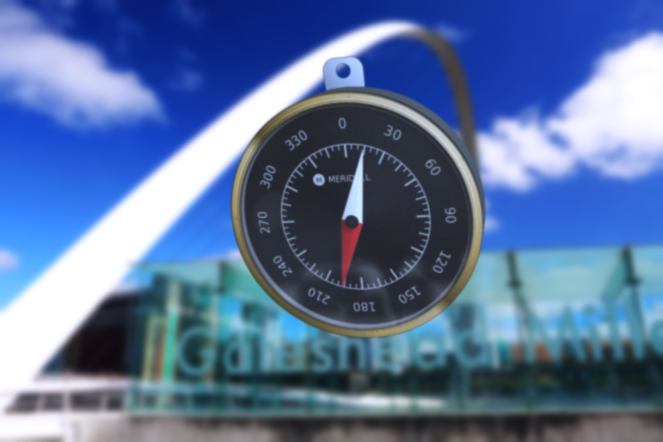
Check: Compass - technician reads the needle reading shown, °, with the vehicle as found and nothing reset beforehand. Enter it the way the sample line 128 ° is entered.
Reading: 195 °
